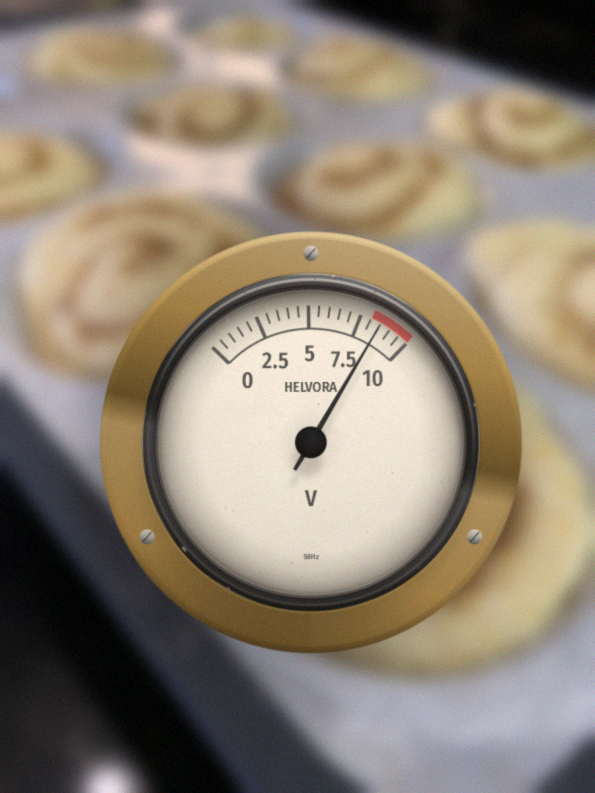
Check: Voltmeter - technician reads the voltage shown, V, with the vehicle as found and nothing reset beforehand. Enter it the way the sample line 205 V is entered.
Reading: 8.5 V
